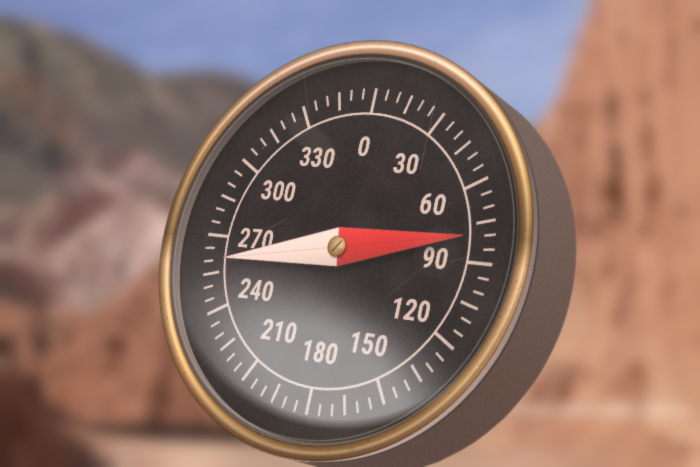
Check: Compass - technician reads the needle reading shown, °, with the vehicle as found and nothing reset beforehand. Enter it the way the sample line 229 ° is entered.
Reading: 80 °
